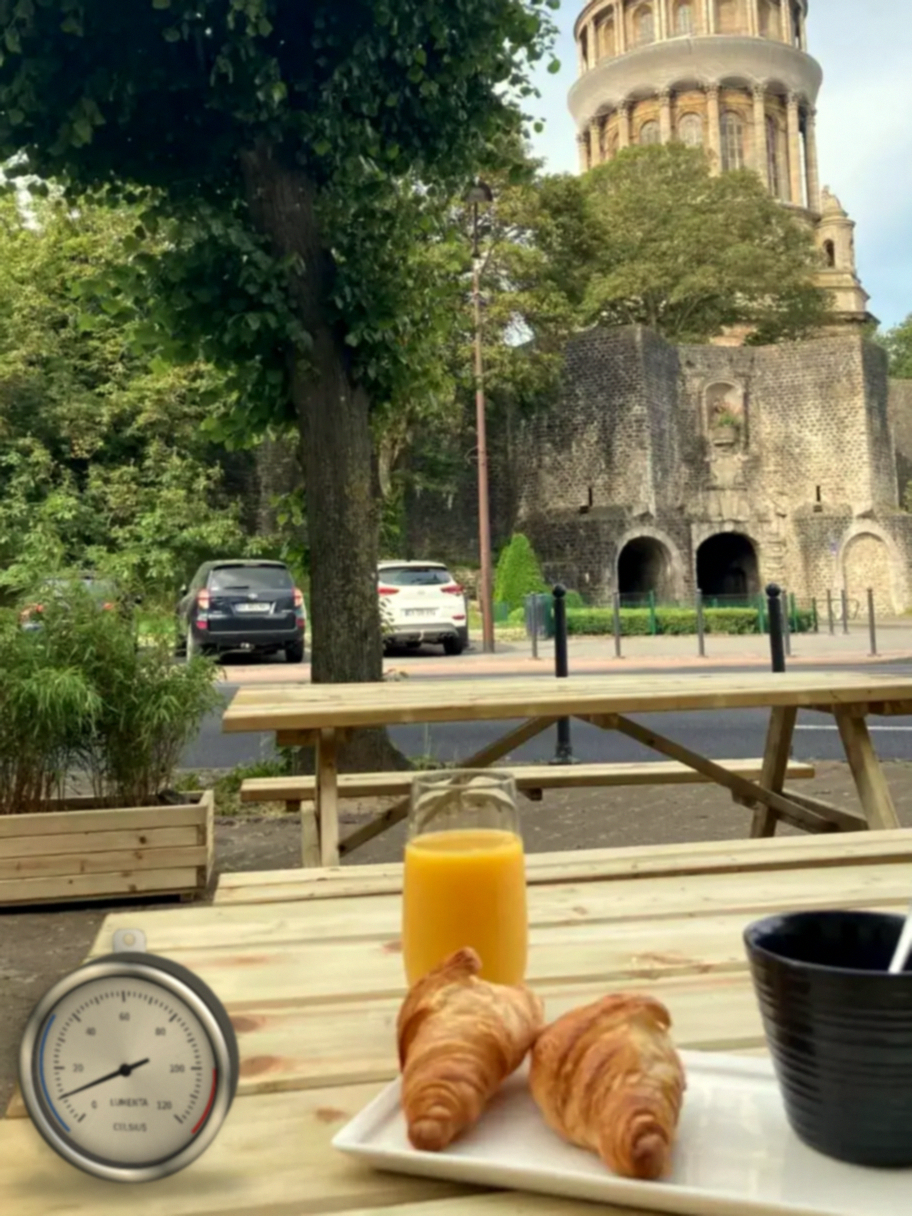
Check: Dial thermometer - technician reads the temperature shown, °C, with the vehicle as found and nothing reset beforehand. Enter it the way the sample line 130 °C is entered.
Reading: 10 °C
